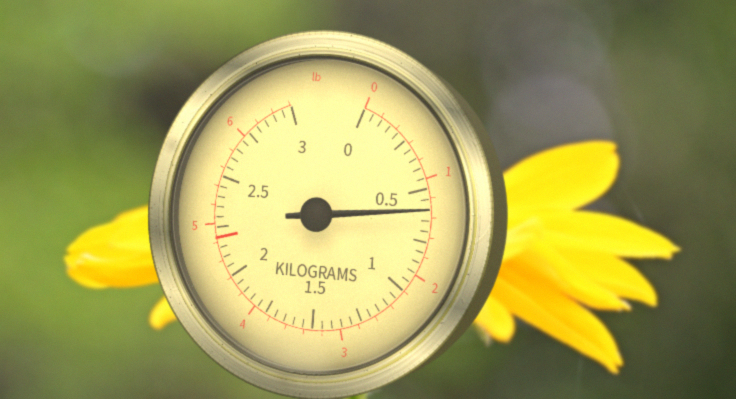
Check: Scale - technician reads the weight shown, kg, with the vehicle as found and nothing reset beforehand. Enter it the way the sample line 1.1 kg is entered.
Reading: 0.6 kg
